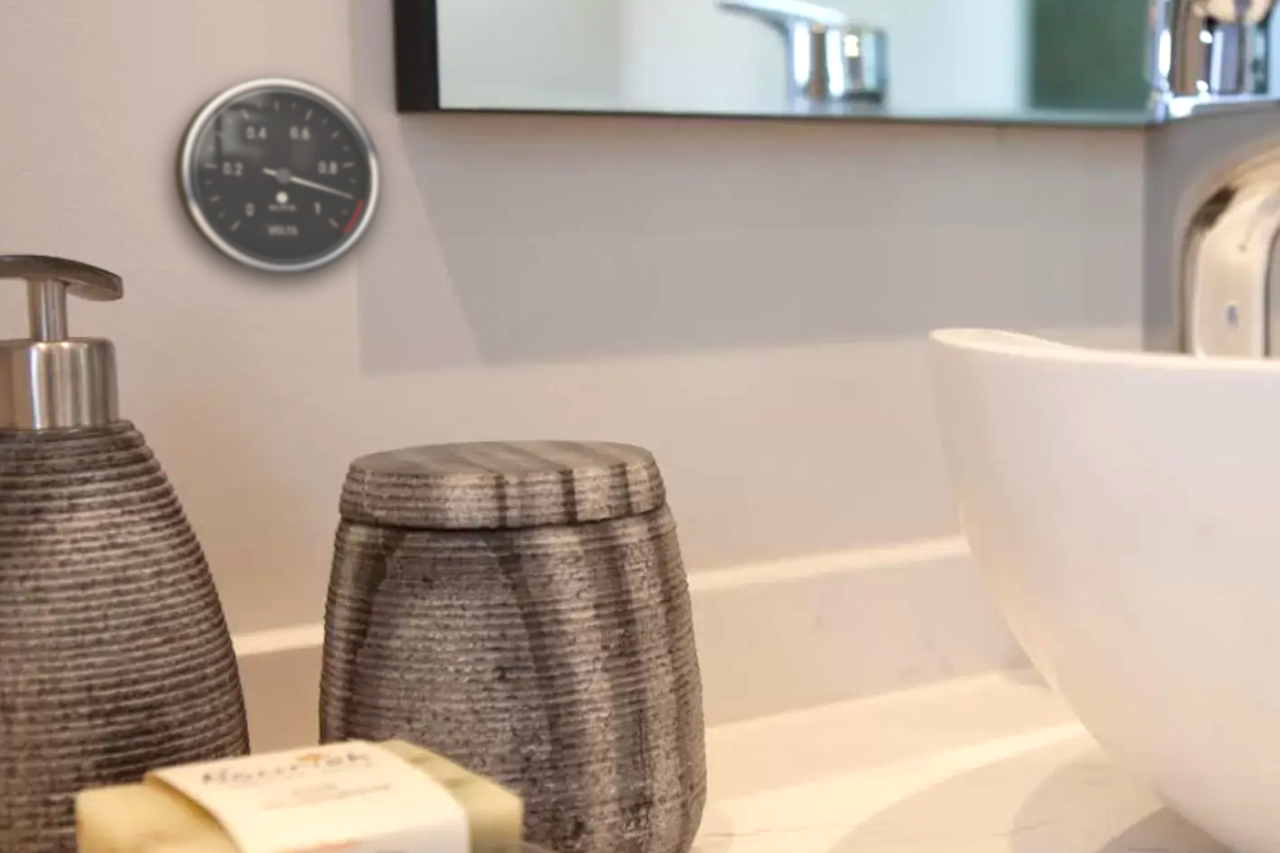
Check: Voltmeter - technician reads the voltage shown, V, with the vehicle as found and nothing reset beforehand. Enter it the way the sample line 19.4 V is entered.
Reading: 0.9 V
